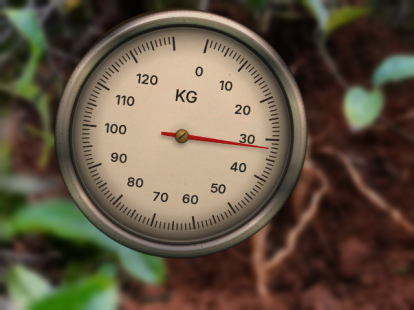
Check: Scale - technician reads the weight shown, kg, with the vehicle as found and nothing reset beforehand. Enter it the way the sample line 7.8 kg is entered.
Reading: 32 kg
